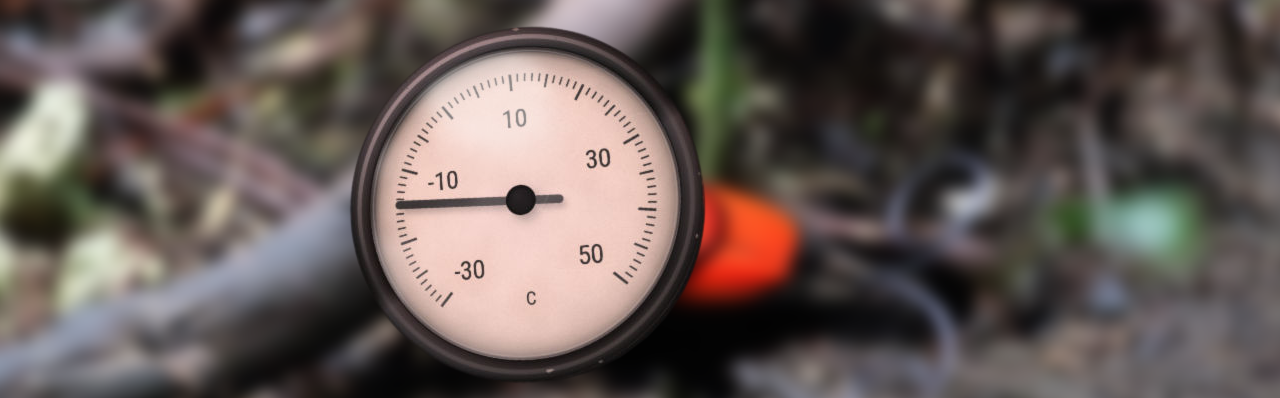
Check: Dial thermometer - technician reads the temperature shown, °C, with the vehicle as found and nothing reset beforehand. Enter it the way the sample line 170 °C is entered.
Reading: -15 °C
